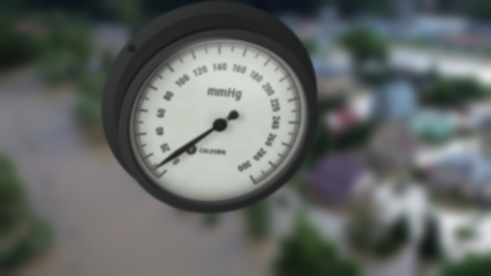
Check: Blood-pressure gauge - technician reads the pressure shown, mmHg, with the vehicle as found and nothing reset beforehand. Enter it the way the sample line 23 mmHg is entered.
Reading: 10 mmHg
